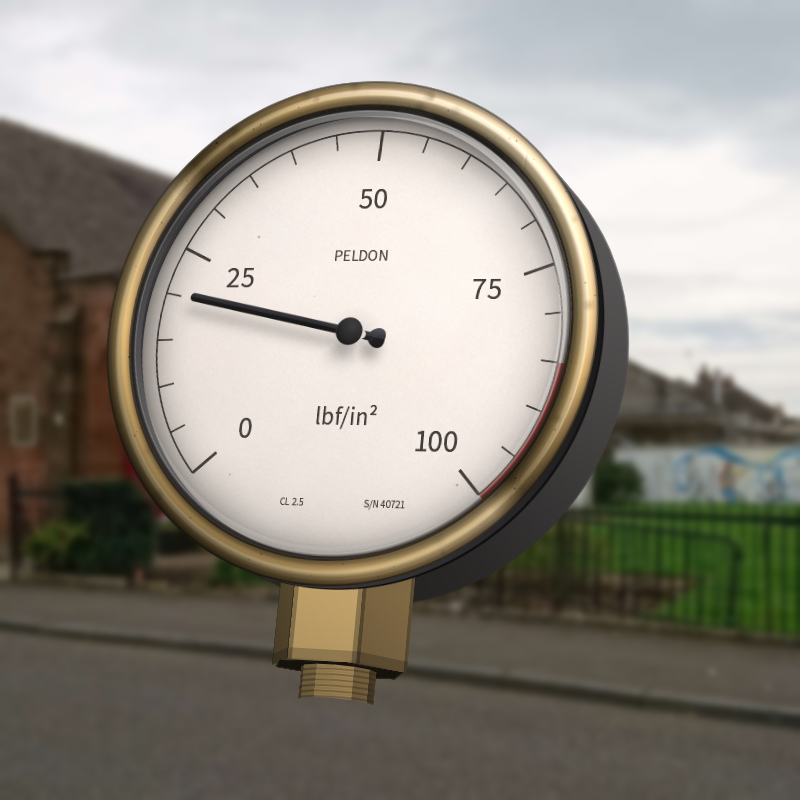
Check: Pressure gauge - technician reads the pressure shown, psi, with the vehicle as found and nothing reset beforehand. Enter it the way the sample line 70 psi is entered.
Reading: 20 psi
